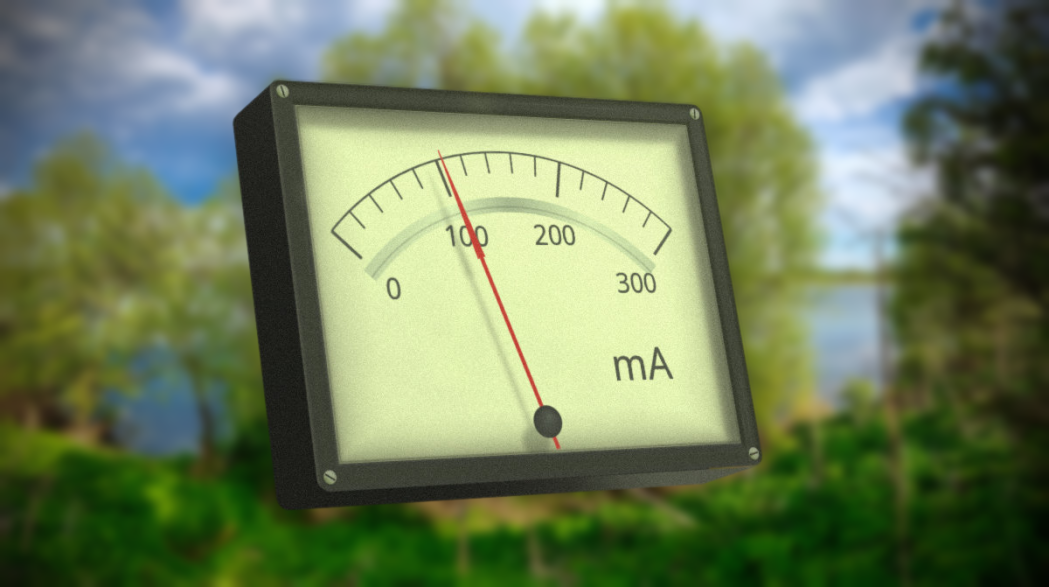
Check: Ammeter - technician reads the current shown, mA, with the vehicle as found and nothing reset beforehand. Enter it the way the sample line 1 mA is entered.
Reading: 100 mA
